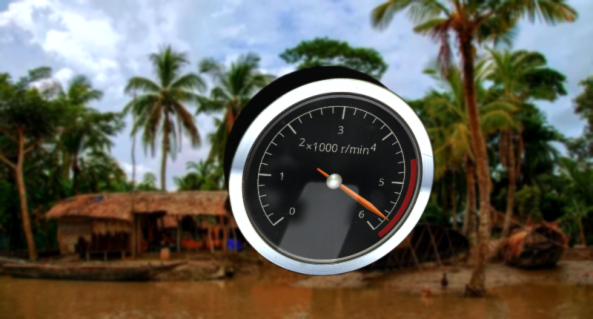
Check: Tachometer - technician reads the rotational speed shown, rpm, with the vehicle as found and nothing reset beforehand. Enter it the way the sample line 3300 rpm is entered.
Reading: 5700 rpm
